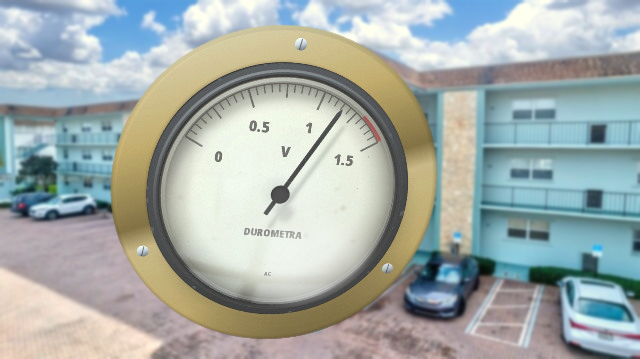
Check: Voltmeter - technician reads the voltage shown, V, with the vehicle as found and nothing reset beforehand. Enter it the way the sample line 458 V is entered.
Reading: 1.15 V
